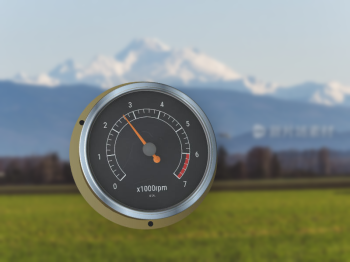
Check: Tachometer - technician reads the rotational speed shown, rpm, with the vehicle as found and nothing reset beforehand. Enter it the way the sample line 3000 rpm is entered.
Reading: 2600 rpm
